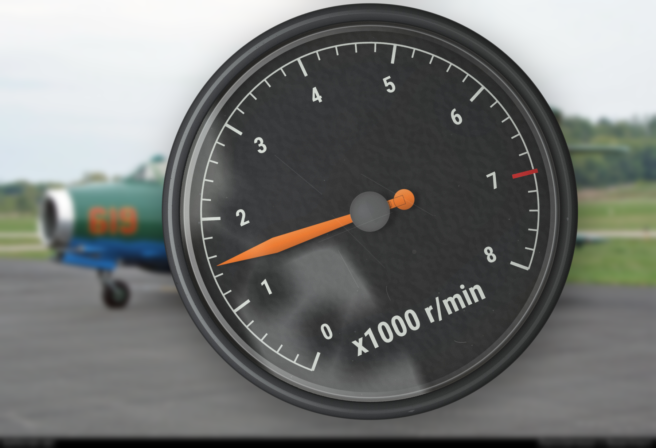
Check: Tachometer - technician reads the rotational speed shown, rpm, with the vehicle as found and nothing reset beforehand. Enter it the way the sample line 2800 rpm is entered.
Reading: 1500 rpm
